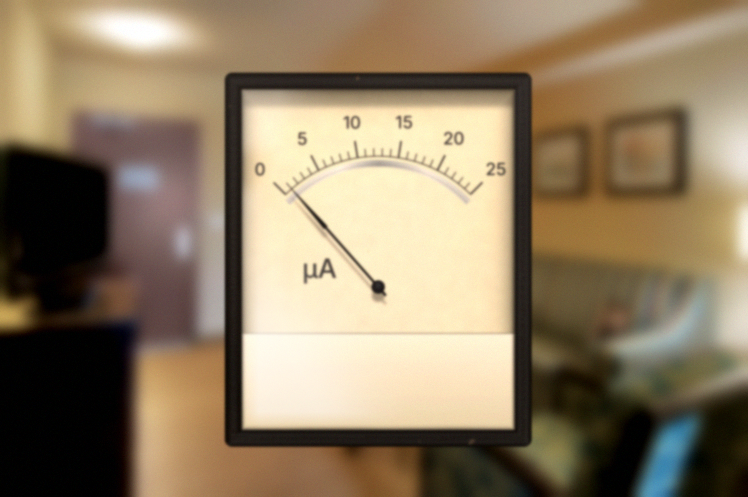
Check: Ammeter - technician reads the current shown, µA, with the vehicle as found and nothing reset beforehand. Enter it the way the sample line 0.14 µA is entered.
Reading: 1 µA
